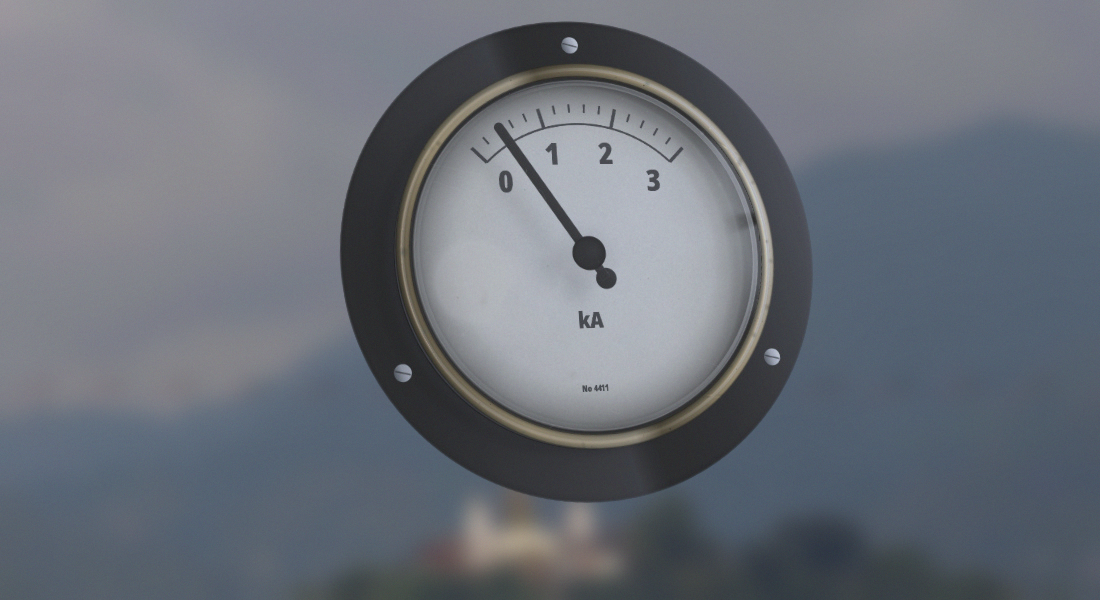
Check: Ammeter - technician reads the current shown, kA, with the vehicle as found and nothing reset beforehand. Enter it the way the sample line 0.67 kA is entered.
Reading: 0.4 kA
